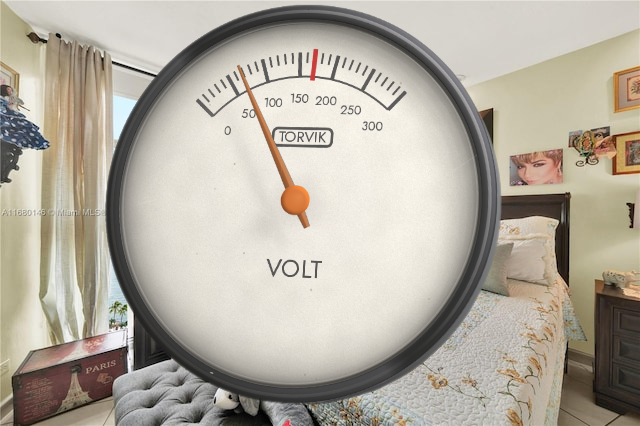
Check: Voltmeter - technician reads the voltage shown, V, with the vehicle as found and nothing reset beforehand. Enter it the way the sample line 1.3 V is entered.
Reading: 70 V
